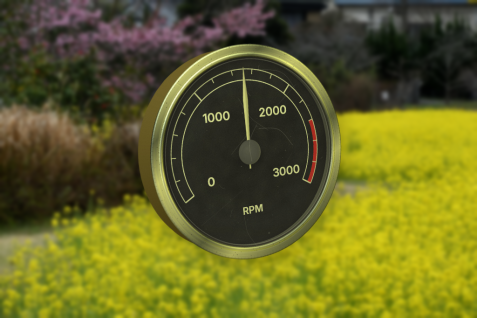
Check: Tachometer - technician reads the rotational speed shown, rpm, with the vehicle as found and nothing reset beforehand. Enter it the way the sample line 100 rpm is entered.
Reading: 1500 rpm
